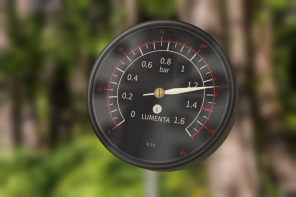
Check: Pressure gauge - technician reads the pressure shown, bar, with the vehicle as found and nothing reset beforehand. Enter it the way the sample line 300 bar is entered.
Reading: 1.25 bar
